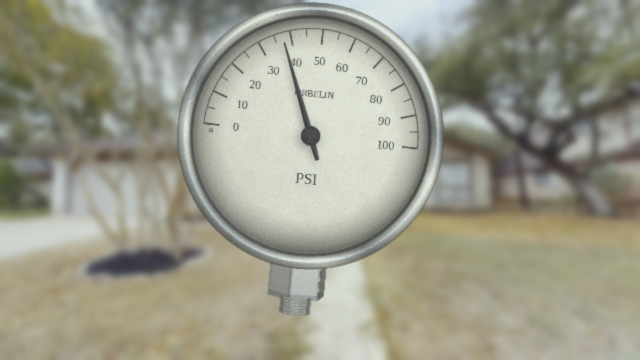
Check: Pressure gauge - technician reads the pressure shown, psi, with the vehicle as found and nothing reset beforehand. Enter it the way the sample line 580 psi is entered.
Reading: 37.5 psi
